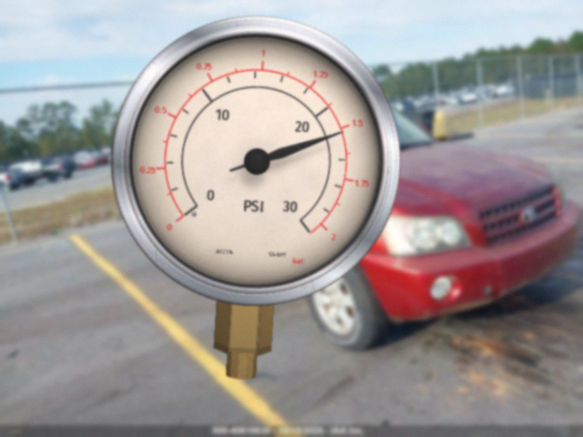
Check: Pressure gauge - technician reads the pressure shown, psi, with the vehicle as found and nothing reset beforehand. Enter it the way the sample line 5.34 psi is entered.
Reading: 22 psi
